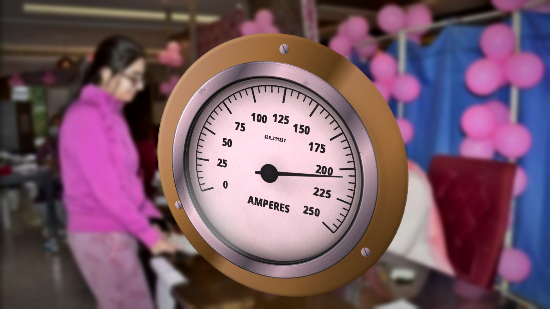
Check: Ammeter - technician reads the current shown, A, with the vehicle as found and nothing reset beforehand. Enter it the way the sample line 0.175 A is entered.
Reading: 205 A
